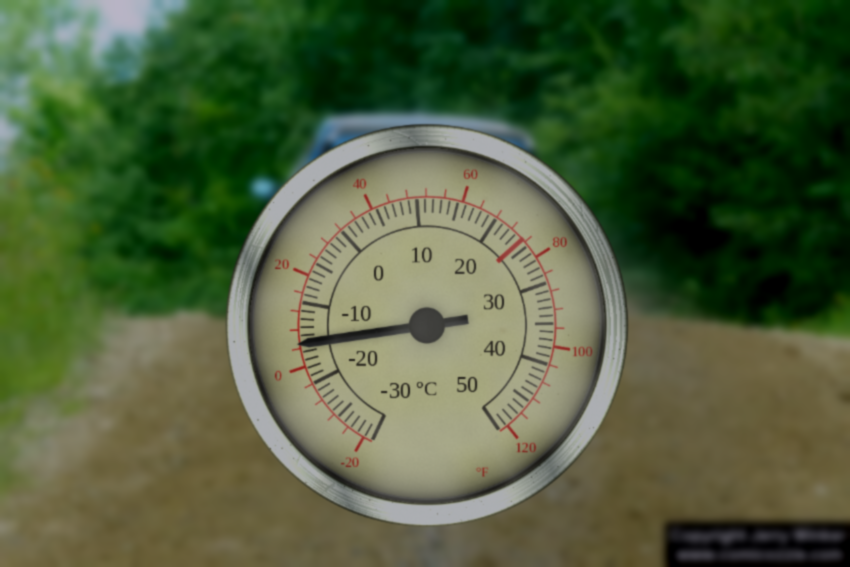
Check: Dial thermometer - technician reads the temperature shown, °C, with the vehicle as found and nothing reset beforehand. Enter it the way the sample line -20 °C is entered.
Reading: -15 °C
